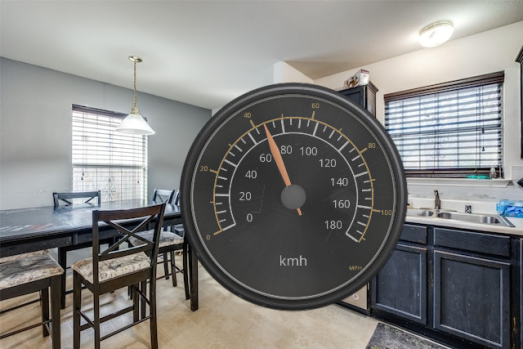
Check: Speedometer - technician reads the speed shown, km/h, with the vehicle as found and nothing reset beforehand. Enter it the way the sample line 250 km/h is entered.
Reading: 70 km/h
